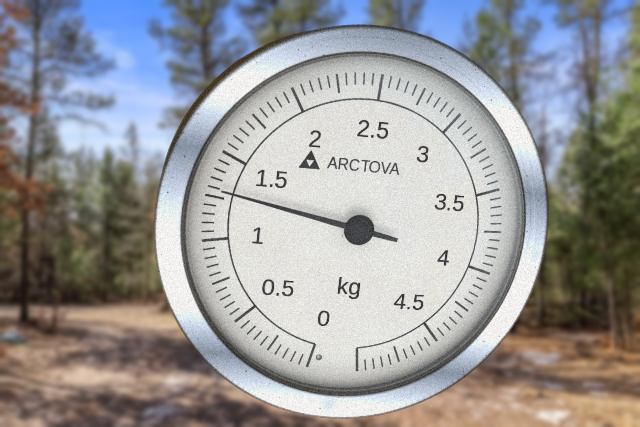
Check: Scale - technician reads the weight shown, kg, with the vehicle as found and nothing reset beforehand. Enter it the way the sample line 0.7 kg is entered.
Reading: 1.3 kg
